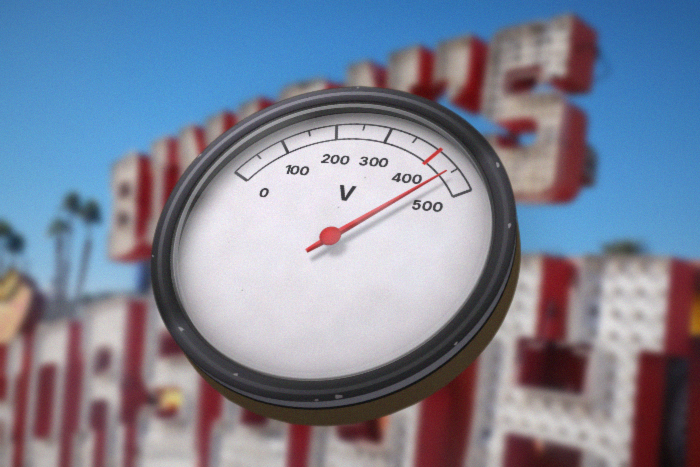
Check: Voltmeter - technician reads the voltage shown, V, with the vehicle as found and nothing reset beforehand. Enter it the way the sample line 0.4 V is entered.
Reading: 450 V
